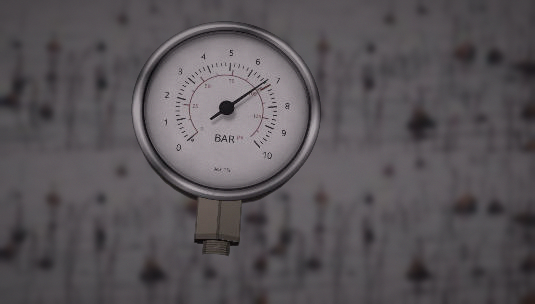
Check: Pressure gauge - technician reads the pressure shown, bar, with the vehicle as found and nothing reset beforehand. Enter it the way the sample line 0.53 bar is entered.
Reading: 6.8 bar
